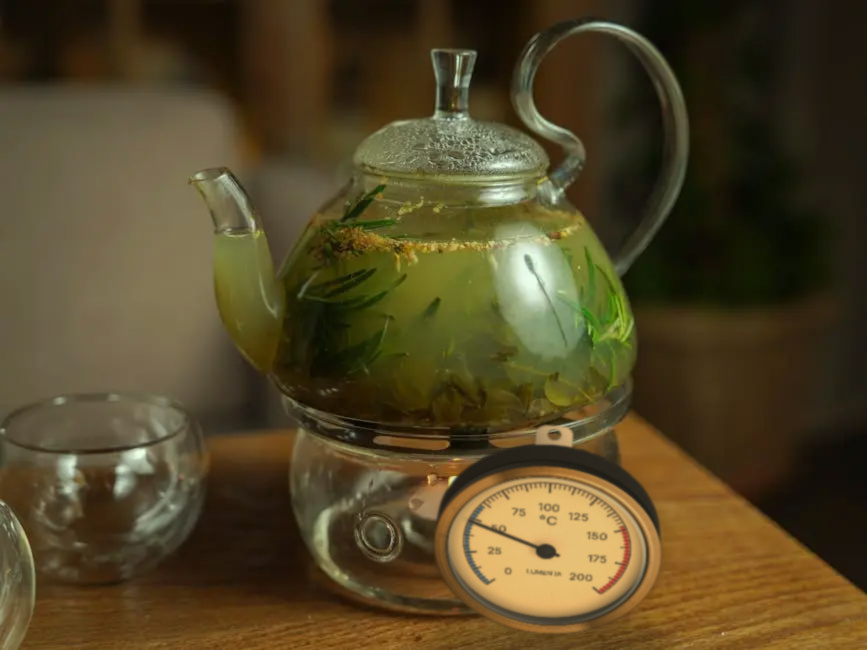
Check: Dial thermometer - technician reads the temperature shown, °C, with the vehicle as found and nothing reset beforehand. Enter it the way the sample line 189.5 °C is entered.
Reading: 50 °C
